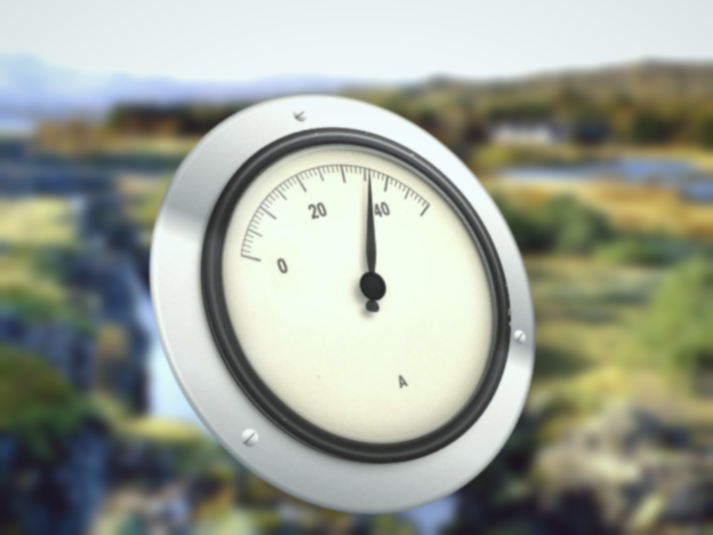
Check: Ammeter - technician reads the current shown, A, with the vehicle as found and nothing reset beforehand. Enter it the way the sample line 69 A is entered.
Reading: 35 A
